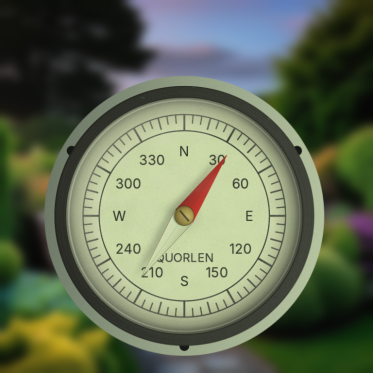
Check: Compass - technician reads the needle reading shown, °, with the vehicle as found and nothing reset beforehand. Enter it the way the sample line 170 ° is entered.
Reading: 35 °
